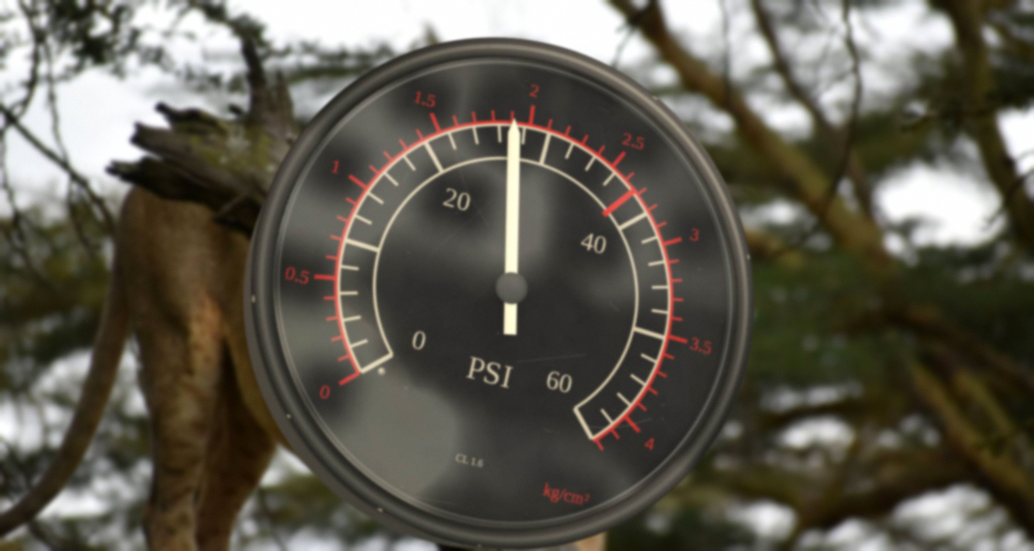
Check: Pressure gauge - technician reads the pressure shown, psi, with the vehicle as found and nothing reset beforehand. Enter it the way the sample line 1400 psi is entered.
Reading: 27 psi
